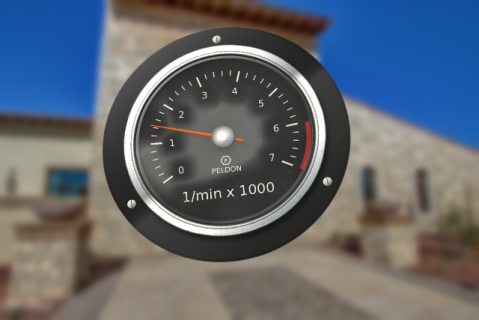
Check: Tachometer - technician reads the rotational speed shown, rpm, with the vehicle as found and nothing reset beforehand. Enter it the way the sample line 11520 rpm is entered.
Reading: 1400 rpm
